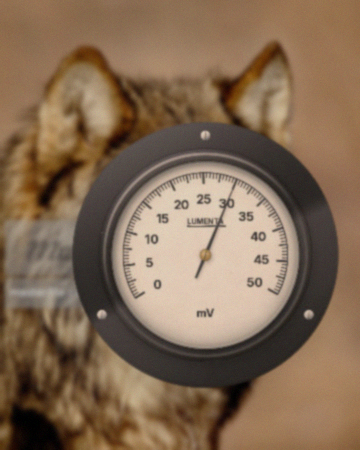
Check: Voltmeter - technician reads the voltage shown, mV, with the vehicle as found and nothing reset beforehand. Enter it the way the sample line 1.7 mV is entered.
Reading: 30 mV
